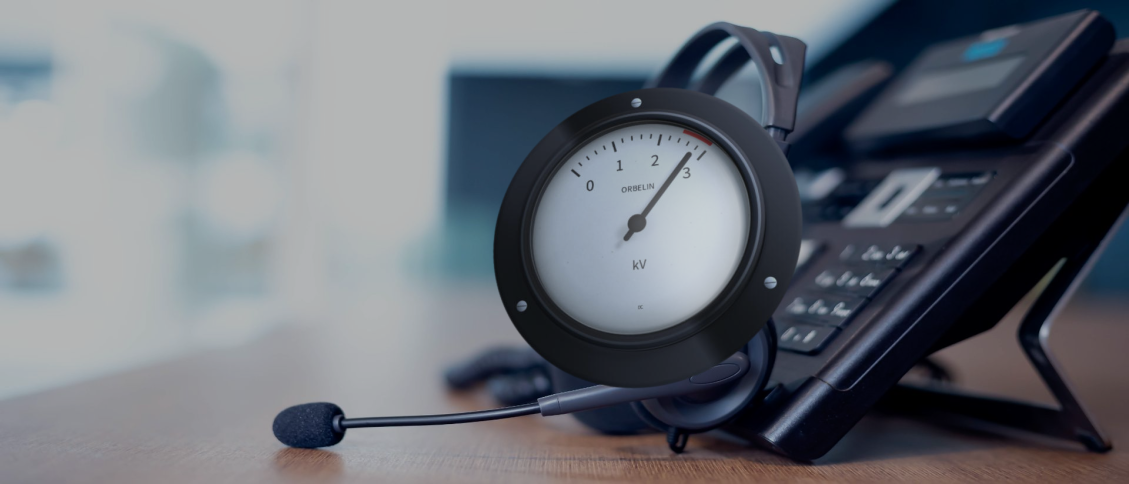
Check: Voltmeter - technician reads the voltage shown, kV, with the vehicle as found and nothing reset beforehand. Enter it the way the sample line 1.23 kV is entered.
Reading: 2.8 kV
